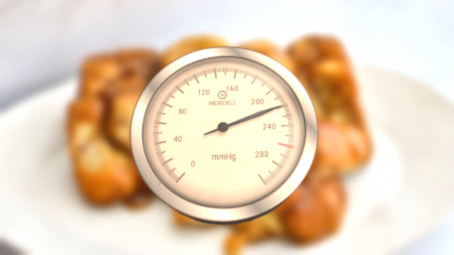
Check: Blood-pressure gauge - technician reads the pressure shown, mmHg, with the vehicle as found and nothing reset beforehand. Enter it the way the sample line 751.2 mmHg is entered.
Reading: 220 mmHg
